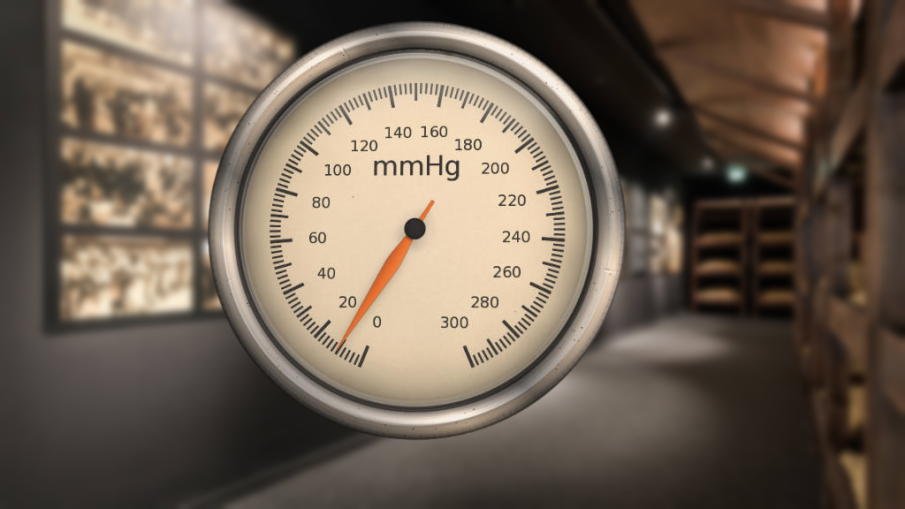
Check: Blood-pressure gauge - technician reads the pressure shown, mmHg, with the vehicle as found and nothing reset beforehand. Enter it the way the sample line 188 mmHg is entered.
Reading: 10 mmHg
